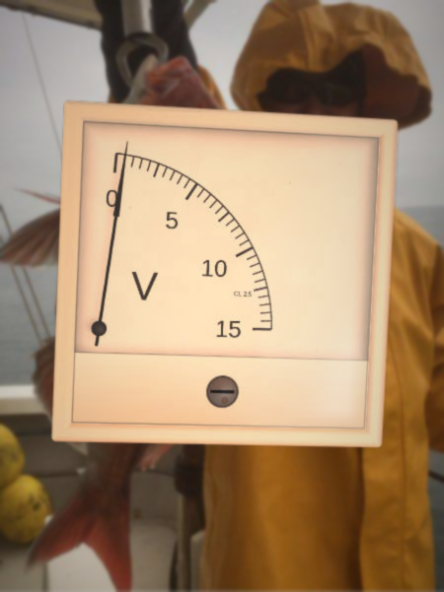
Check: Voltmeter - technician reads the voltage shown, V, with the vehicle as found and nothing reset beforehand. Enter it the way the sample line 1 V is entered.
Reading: 0.5 V
